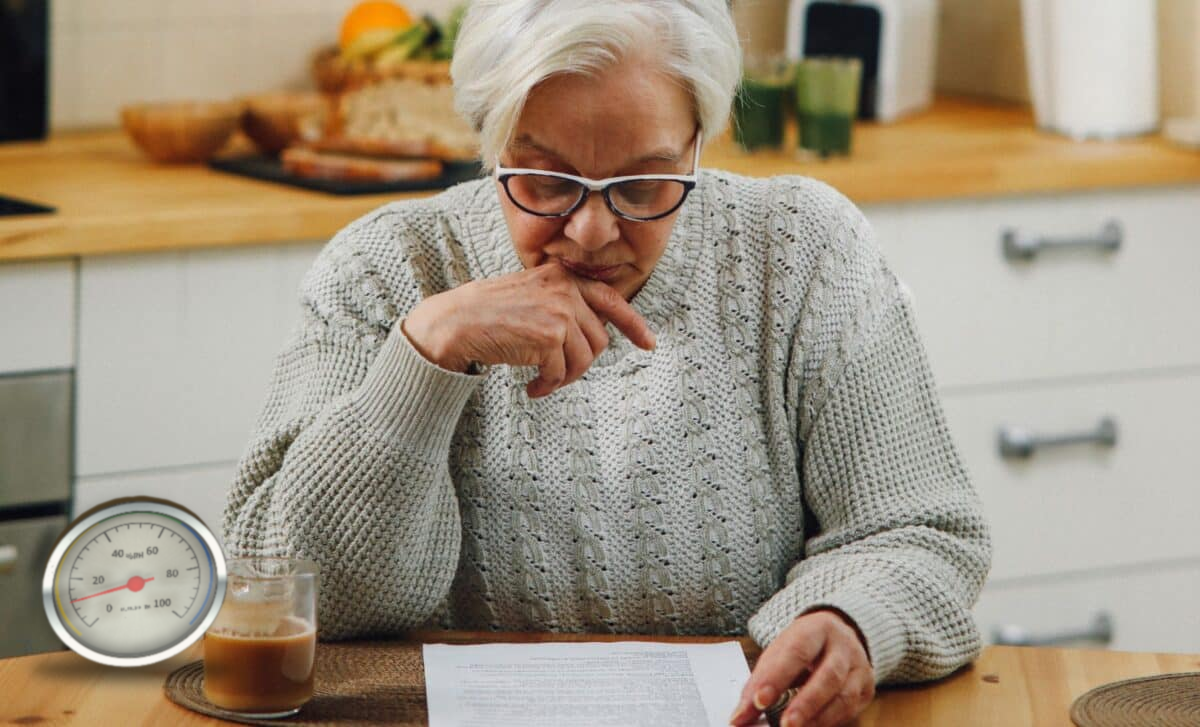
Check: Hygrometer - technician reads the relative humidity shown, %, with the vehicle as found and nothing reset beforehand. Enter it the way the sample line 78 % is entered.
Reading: 12 %
